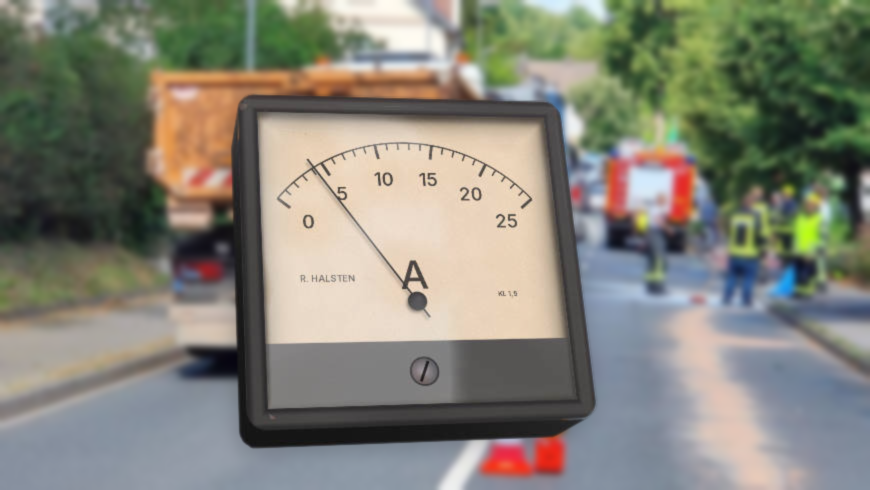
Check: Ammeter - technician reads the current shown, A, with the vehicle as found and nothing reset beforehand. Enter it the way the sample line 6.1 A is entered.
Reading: 4 A
